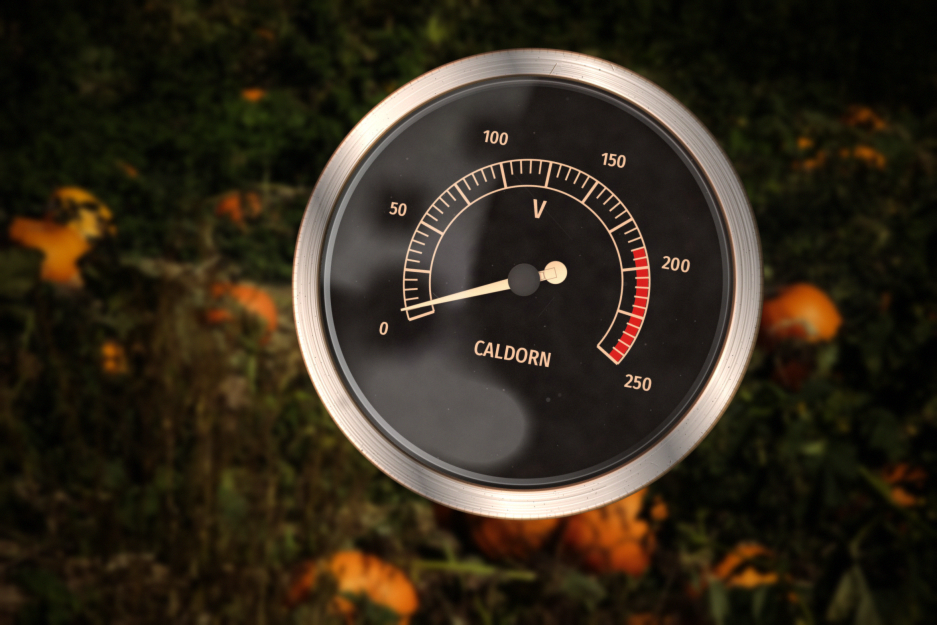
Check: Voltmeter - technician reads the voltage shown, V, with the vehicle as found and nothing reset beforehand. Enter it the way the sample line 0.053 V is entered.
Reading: 5 V
